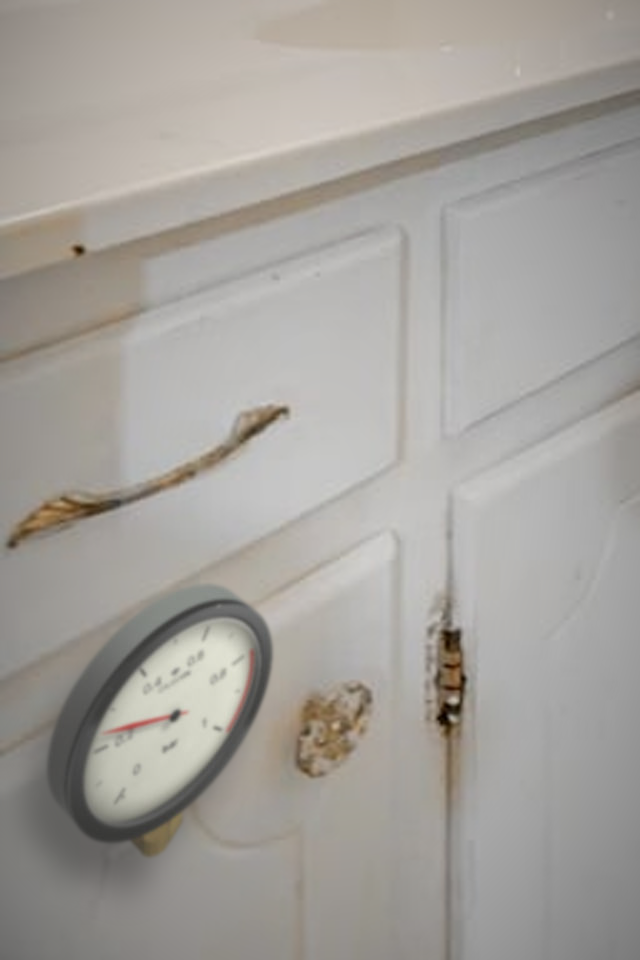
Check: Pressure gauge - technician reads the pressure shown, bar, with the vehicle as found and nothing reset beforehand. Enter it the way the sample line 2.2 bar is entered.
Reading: 0.25 bar
